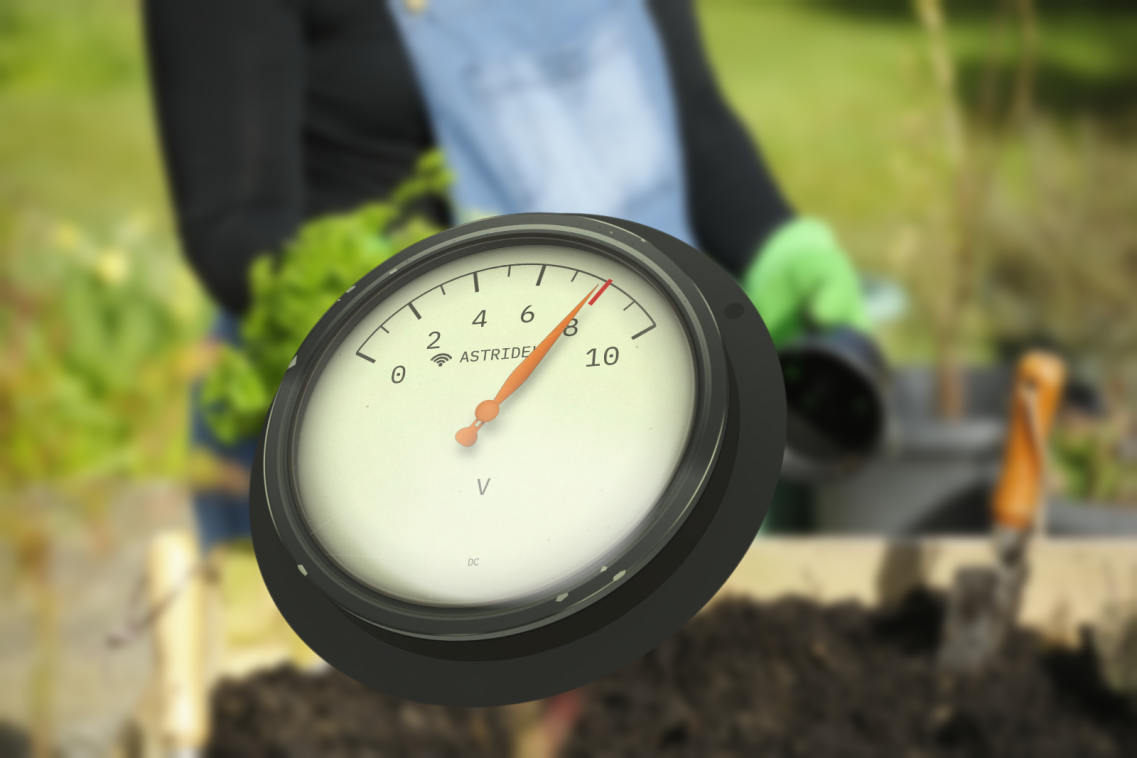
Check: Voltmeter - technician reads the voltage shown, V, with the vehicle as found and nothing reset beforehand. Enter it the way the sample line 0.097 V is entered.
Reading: 8 V
